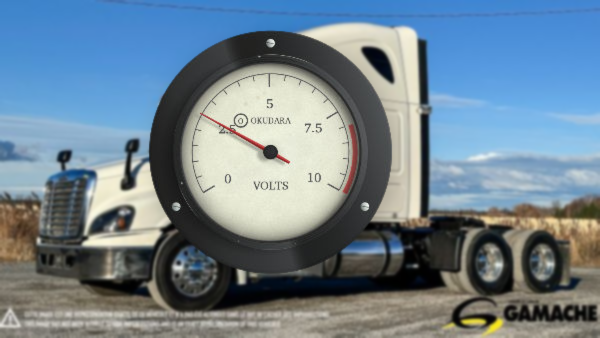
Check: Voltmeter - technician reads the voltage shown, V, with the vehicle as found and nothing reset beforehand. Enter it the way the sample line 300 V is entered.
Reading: 2.5 V
